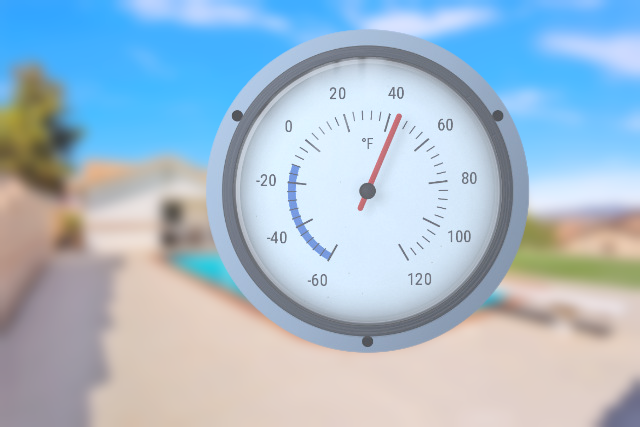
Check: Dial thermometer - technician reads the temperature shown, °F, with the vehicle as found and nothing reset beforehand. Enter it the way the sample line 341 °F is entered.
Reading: 44 °F
